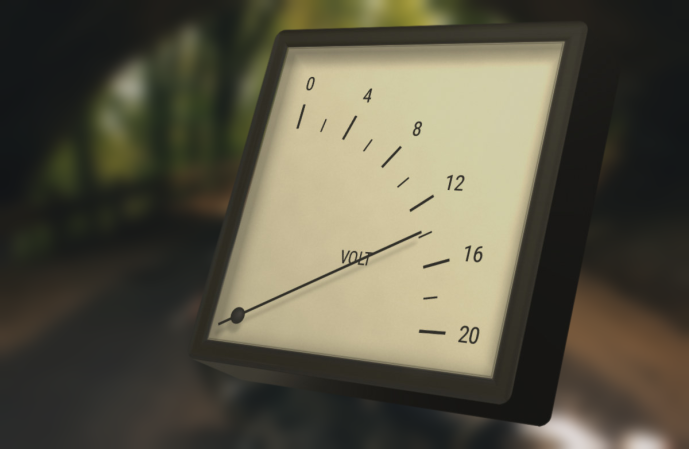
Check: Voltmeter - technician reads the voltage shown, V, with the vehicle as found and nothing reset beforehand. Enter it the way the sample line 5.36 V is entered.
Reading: 14 V
